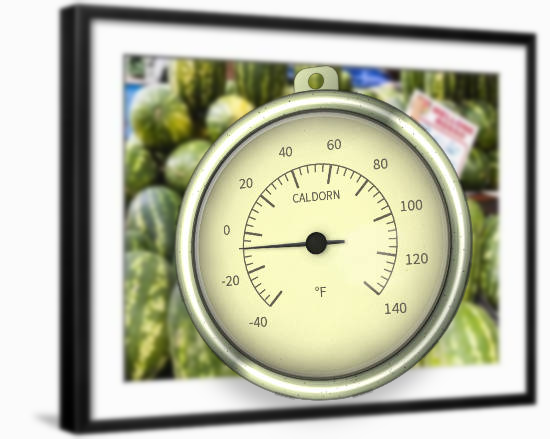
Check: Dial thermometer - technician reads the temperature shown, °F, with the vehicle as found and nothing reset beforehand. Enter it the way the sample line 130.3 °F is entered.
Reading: -8 °F
